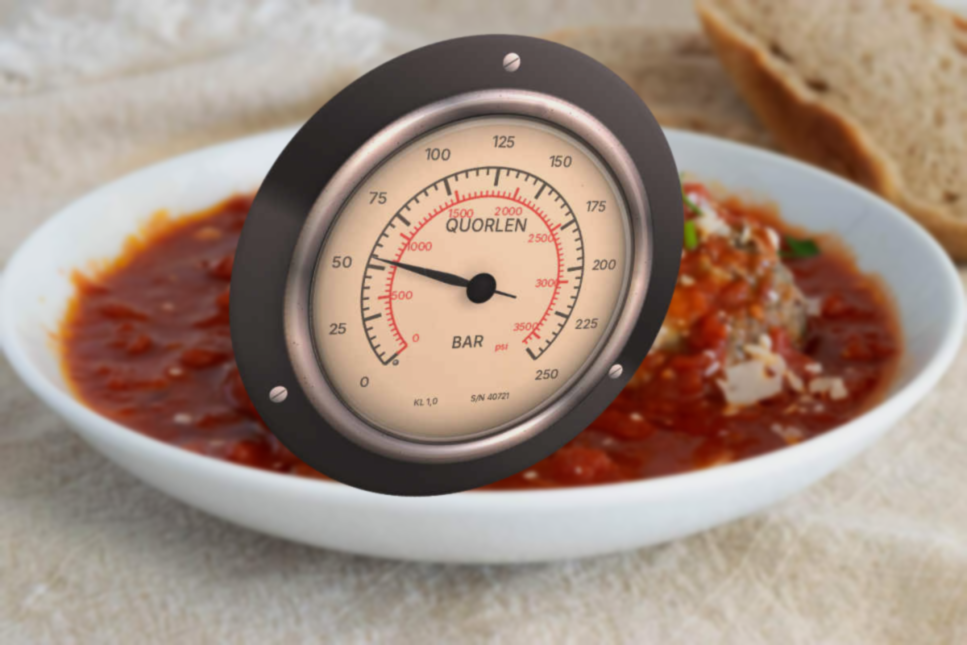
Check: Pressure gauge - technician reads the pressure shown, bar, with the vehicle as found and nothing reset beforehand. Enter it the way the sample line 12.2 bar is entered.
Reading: 55 bar
